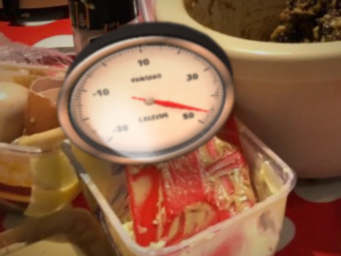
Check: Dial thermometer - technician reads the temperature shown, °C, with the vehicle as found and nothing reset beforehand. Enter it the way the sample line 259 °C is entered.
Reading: 45 °C
